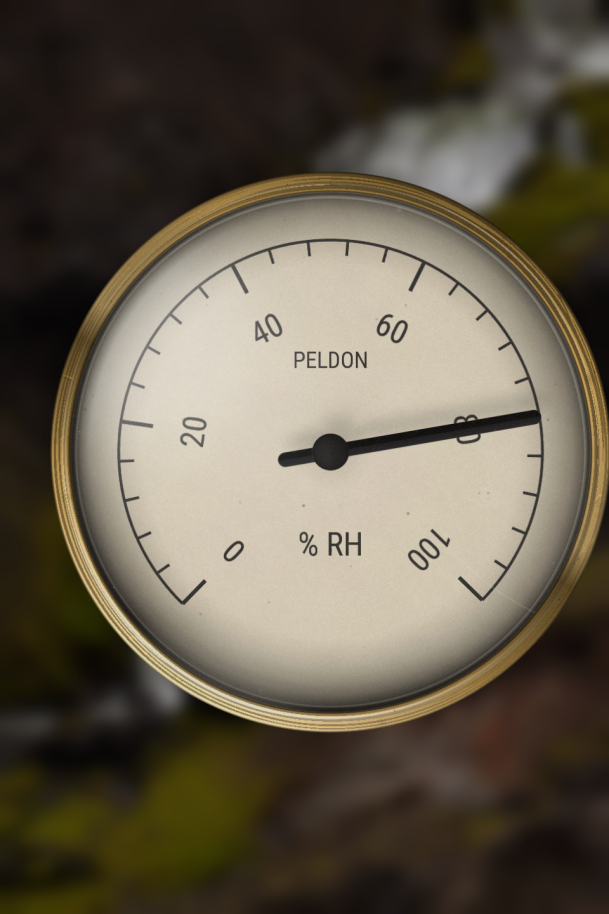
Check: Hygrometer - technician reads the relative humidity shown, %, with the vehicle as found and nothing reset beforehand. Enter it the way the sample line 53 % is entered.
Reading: 80 %
